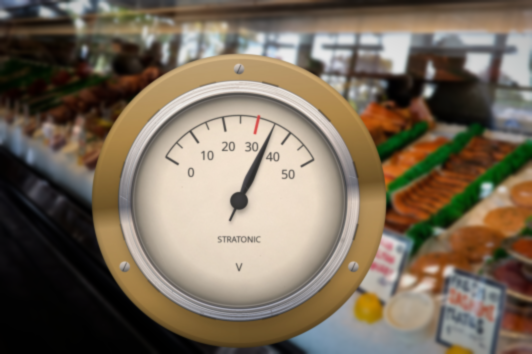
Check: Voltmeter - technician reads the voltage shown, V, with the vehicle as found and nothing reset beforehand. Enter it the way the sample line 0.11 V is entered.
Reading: 35 V
